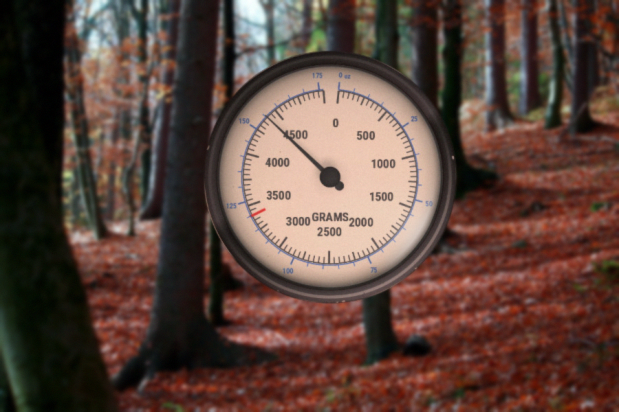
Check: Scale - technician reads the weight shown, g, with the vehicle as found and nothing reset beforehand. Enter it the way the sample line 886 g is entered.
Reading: 4400 g
